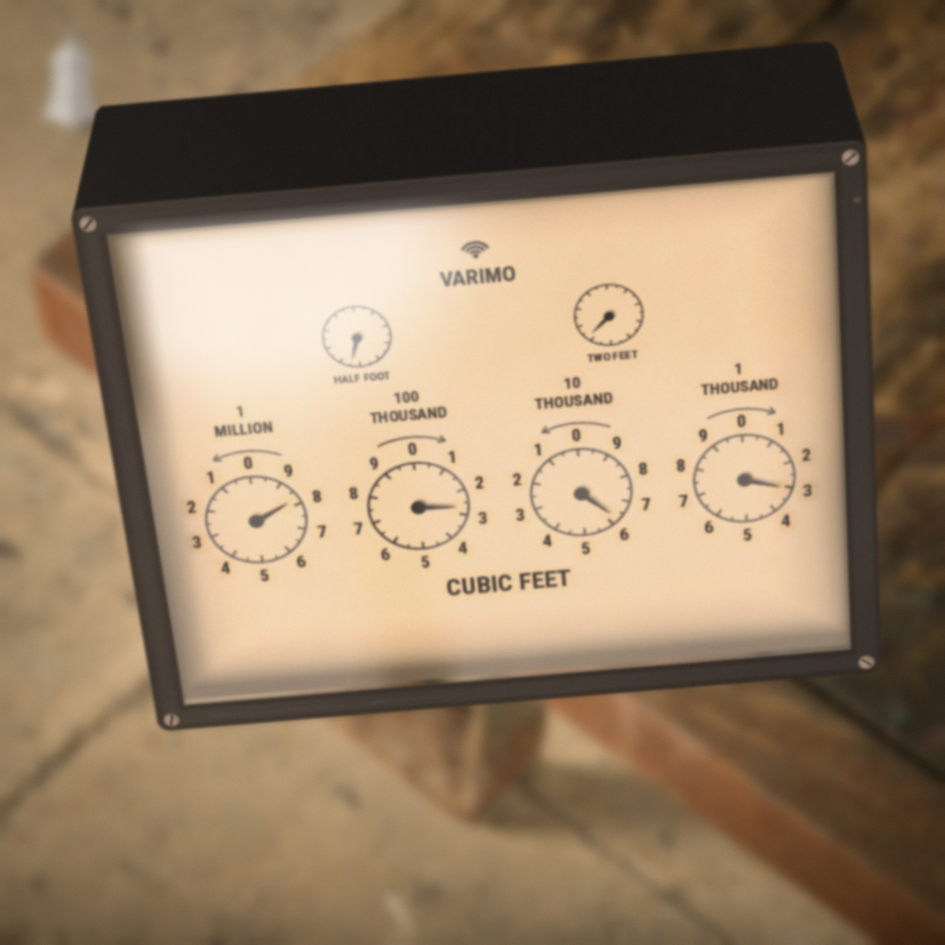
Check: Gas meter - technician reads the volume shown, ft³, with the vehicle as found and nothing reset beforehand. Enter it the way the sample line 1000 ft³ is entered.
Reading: 826300 ft³
